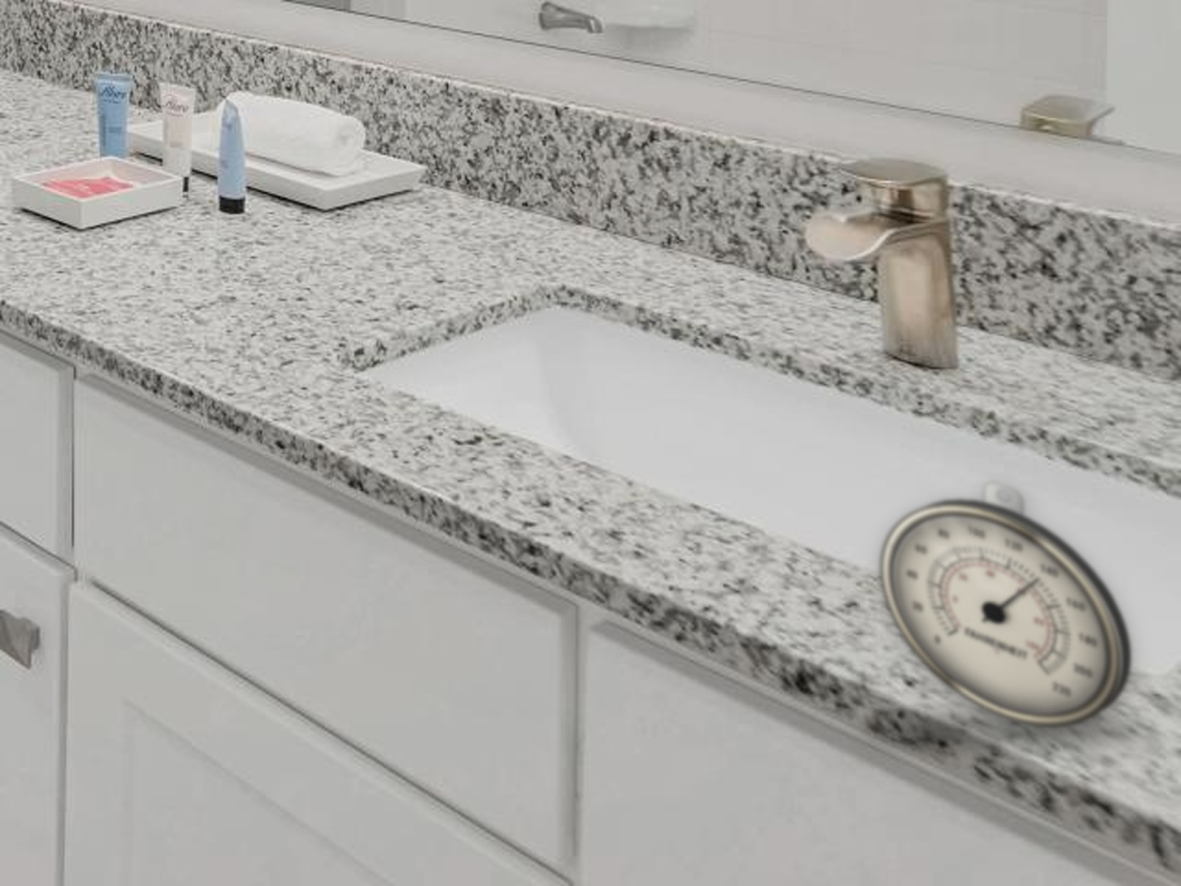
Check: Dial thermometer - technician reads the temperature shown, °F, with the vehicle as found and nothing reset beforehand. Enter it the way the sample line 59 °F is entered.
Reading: 140 °F
